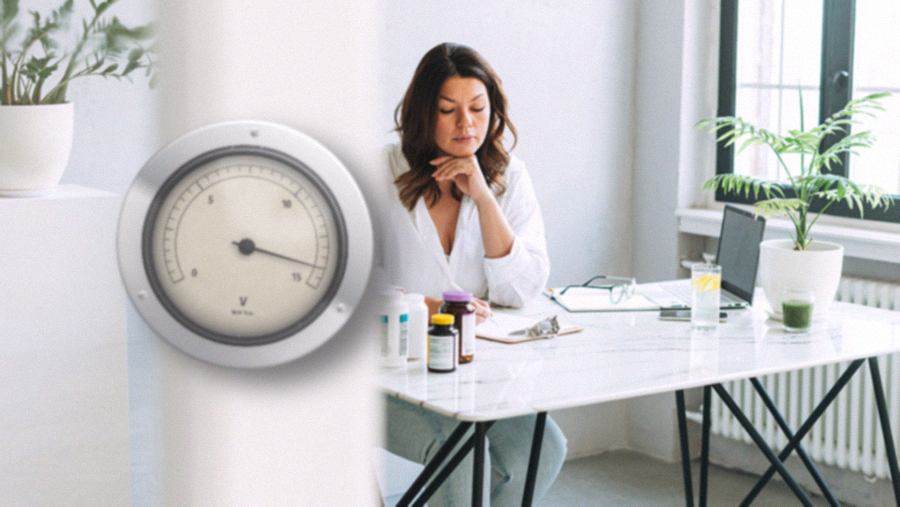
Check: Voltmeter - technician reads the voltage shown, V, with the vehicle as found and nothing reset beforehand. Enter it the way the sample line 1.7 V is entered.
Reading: 14 V
